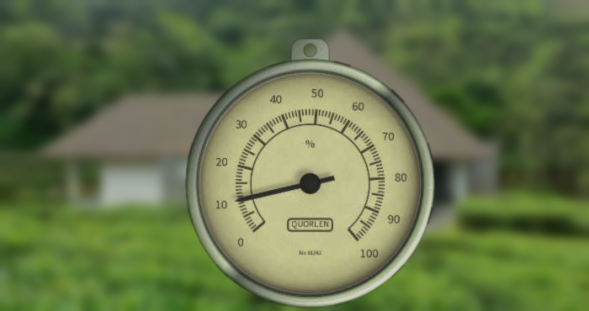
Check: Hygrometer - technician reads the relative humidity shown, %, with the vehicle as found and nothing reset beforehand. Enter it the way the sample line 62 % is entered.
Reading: 10 %
